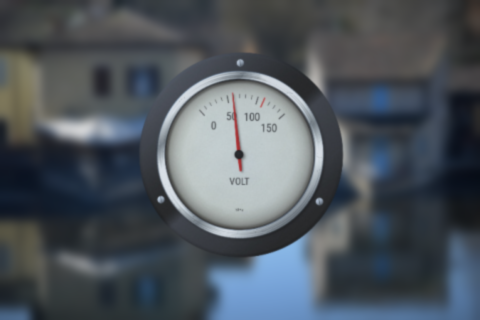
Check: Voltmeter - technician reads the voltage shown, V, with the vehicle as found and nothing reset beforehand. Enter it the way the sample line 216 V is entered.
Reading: 60 V
